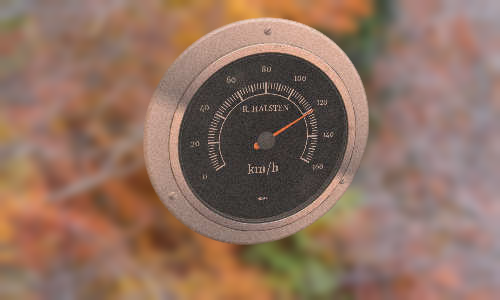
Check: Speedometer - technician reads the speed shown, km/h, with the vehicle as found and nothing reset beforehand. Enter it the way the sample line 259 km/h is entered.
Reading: 120 km/h
